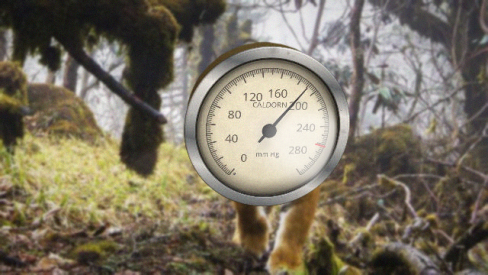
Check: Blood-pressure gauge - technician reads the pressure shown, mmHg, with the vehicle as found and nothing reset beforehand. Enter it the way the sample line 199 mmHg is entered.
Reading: 190 mmHg
